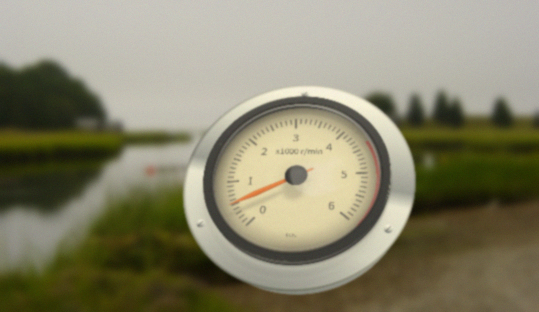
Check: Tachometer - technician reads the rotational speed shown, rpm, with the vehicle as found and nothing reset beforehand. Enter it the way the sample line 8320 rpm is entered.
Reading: 500 rpm
